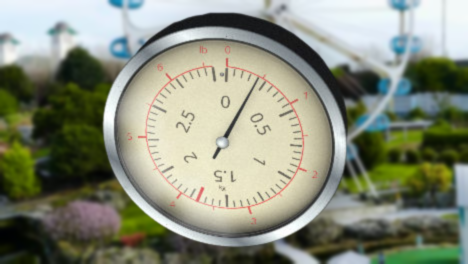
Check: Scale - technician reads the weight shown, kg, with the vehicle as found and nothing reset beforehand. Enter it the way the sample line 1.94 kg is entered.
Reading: 0.2 kg
